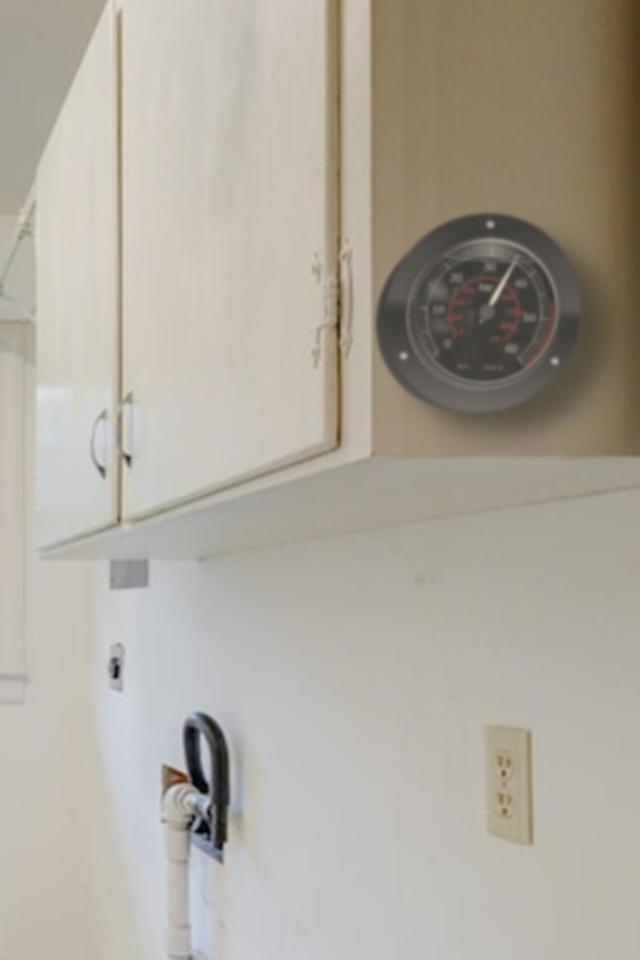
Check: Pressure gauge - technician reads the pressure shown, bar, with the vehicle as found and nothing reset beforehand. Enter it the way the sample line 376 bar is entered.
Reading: 35 bar
